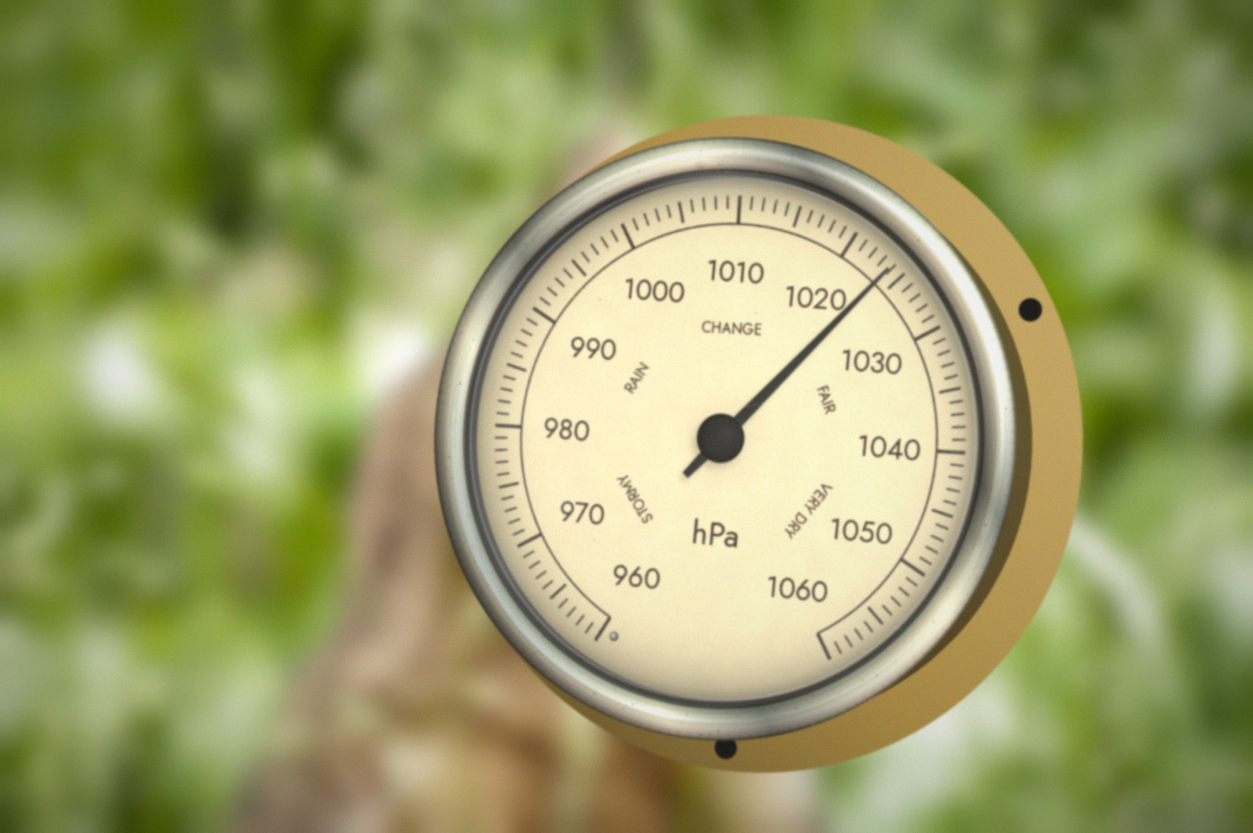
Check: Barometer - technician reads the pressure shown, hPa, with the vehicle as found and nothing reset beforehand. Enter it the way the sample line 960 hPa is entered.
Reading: 1024 hPa
